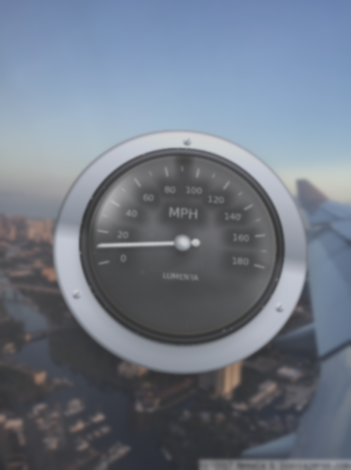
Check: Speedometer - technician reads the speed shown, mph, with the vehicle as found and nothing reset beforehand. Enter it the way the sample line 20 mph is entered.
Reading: 10 mph
